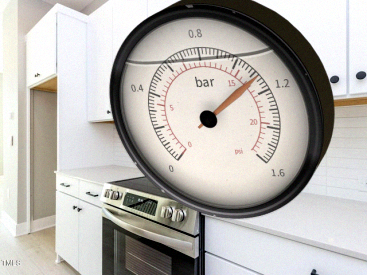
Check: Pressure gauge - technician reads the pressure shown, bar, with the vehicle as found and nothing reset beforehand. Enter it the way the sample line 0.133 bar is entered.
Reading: 1.12 bar
